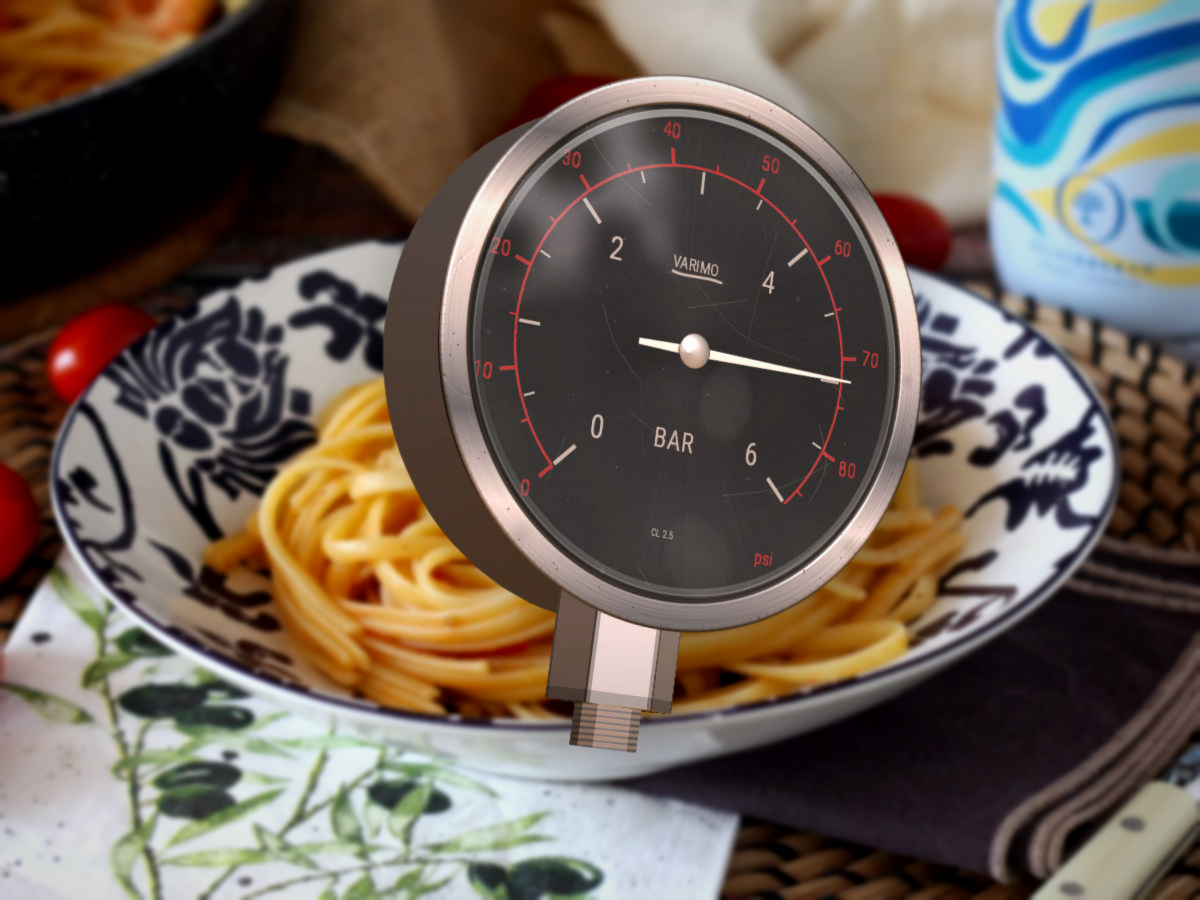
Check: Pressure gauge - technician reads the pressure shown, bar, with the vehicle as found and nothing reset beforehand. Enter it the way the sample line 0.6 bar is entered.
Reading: 5 bar
